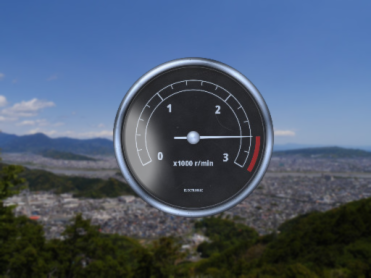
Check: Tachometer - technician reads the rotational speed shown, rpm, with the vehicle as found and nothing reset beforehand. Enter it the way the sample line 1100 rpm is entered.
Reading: 2600 rpm
